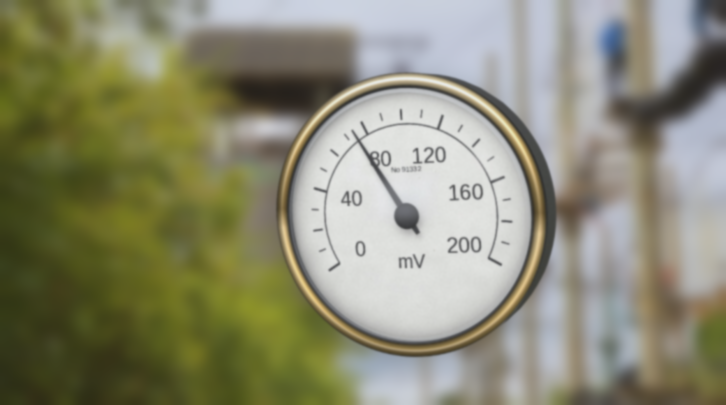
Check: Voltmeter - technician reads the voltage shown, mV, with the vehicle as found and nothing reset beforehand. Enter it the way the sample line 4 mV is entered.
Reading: 75 mV
